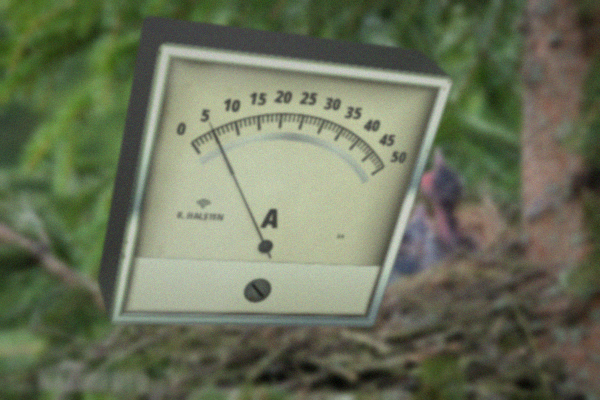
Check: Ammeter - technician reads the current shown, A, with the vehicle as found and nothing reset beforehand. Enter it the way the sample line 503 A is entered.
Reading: 5 A
